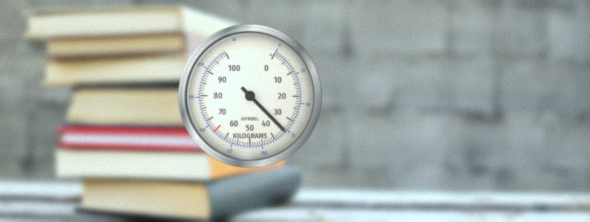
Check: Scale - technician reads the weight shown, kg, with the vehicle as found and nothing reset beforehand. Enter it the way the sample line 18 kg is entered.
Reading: 35 kg
